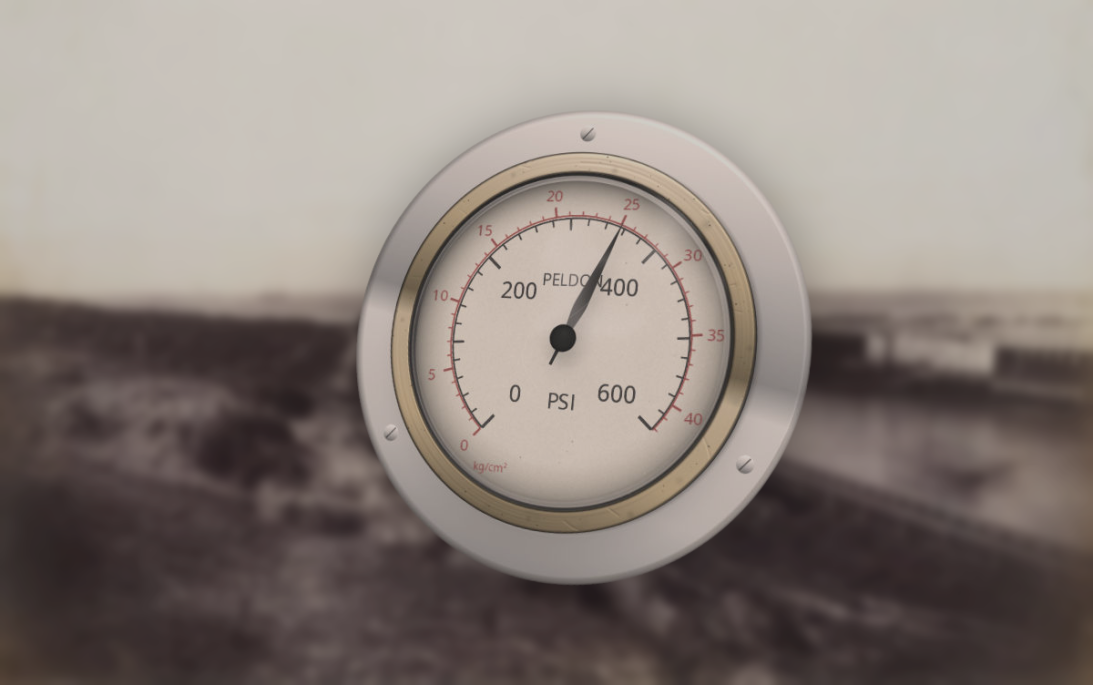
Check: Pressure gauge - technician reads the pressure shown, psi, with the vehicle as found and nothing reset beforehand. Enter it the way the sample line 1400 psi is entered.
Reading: 360 psi
